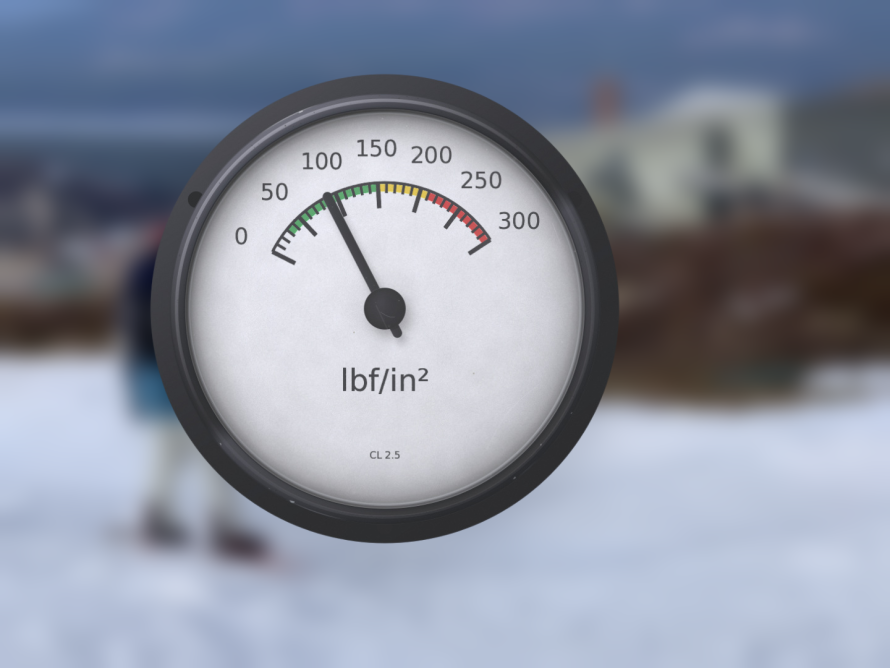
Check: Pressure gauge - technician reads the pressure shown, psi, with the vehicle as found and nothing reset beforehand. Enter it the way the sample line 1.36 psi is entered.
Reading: 90 psi
